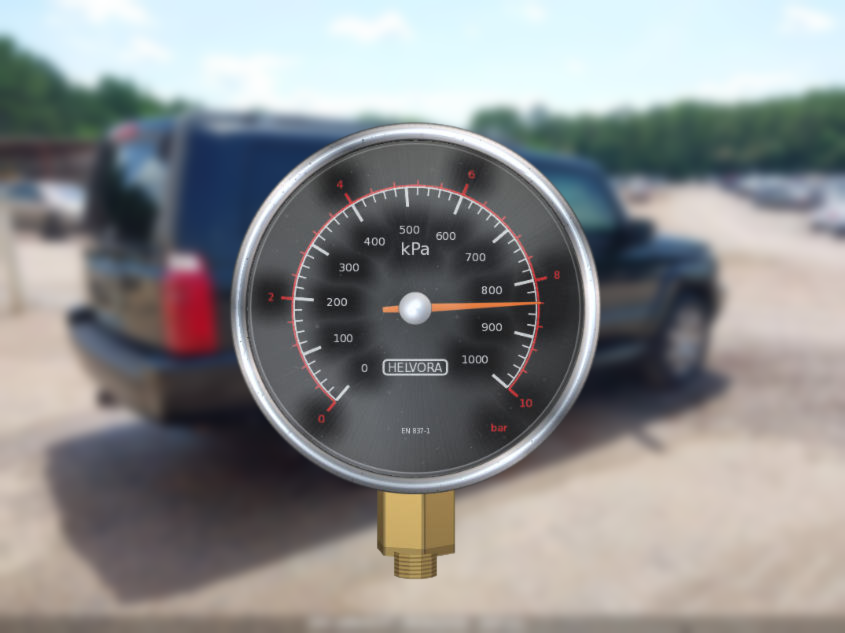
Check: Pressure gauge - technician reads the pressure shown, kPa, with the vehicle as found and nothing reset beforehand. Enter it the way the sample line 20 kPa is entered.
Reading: 840 kPa
